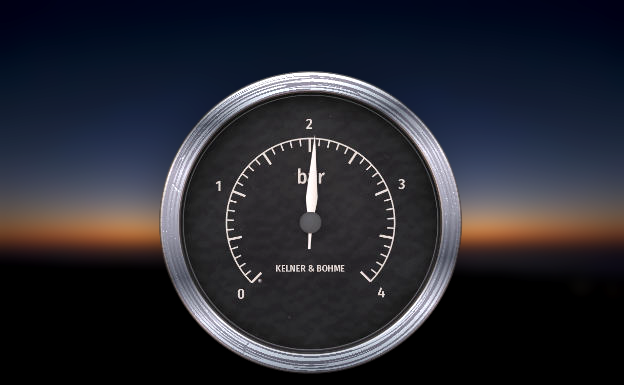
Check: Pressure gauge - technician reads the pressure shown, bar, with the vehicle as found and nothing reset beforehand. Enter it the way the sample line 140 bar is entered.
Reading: 2.05 bar
